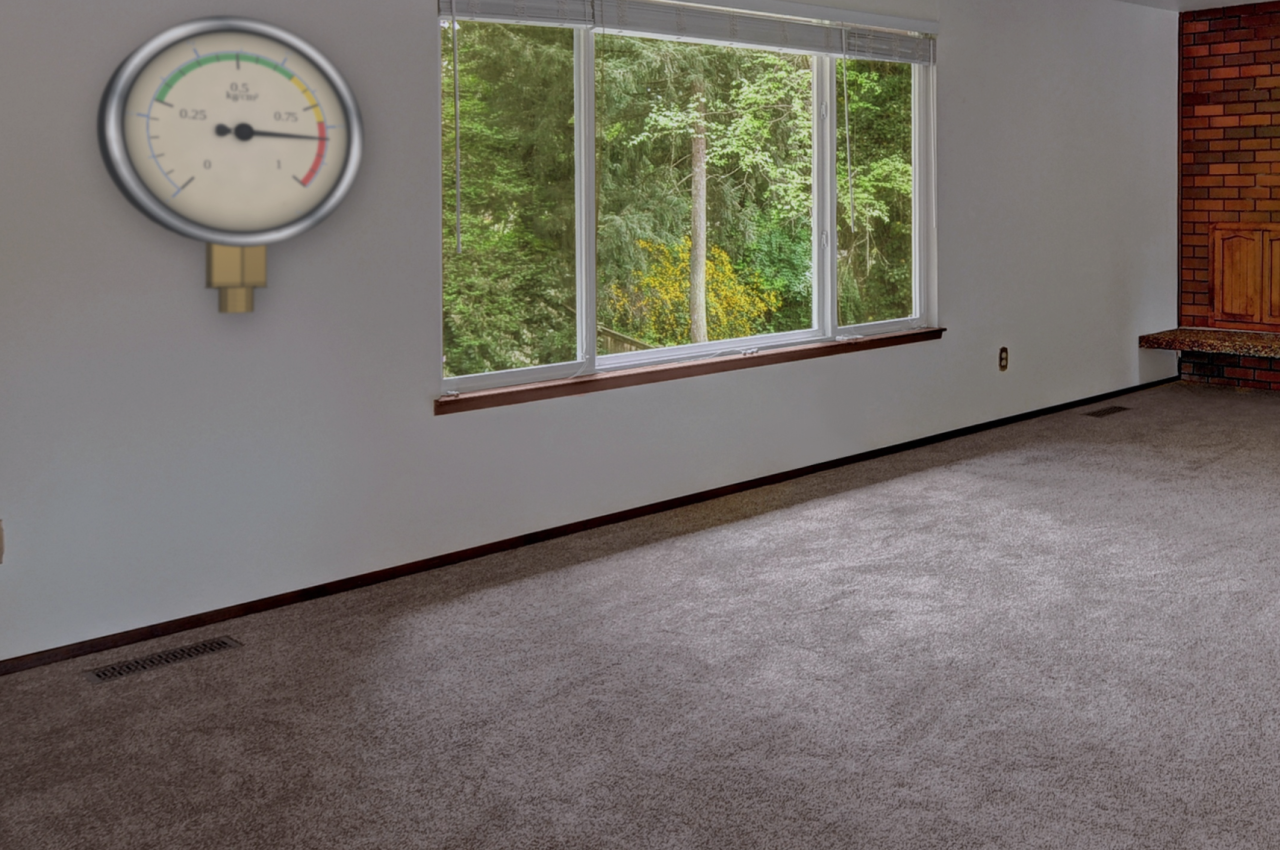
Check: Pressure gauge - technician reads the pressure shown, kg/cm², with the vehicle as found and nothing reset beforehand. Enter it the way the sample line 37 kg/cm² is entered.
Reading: 0.85 kg/cm²
